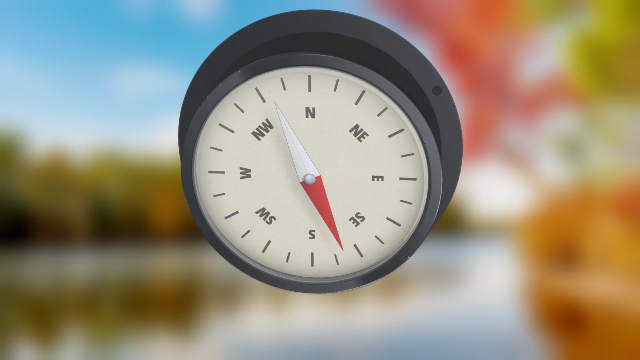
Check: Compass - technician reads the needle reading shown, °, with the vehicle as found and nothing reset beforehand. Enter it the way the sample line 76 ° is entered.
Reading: 157.5 °
